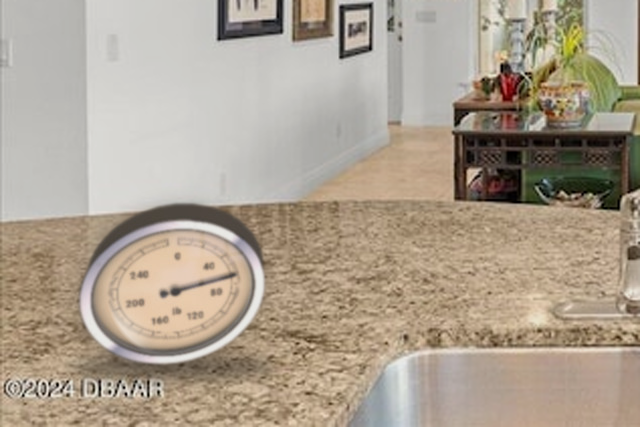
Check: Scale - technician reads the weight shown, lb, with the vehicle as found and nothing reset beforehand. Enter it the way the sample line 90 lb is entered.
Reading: 60 lb
